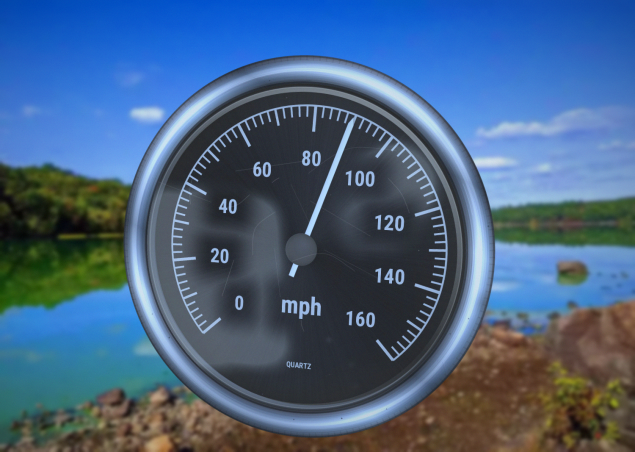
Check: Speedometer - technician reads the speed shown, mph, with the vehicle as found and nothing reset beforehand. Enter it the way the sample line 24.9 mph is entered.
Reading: 90 mph
